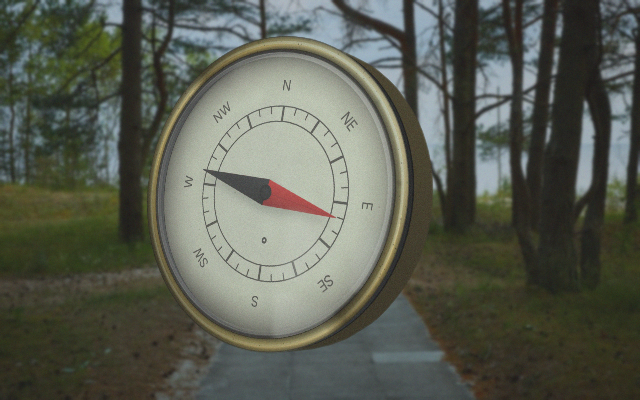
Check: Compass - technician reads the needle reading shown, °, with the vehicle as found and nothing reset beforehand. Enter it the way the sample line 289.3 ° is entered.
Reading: 100 °
